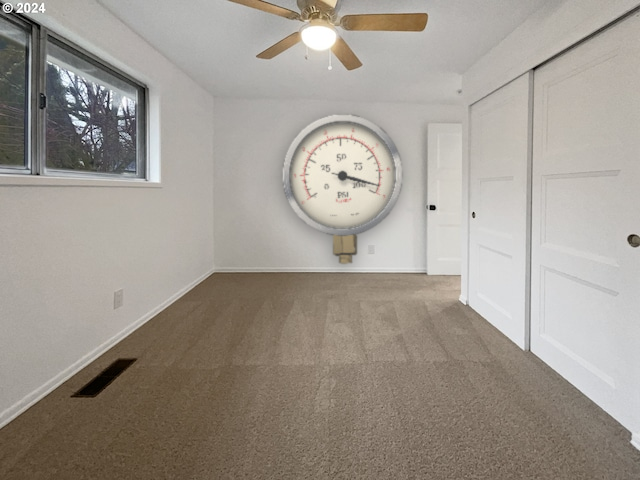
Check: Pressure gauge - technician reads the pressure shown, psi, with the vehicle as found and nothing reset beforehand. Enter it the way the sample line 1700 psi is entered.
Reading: 95 psi
